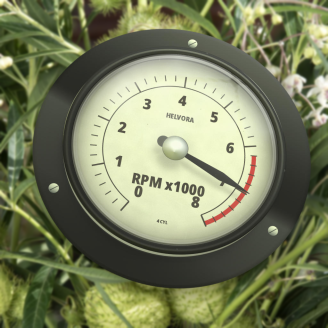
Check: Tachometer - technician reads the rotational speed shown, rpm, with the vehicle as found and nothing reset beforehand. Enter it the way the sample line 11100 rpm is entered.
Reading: 7000 rpm
